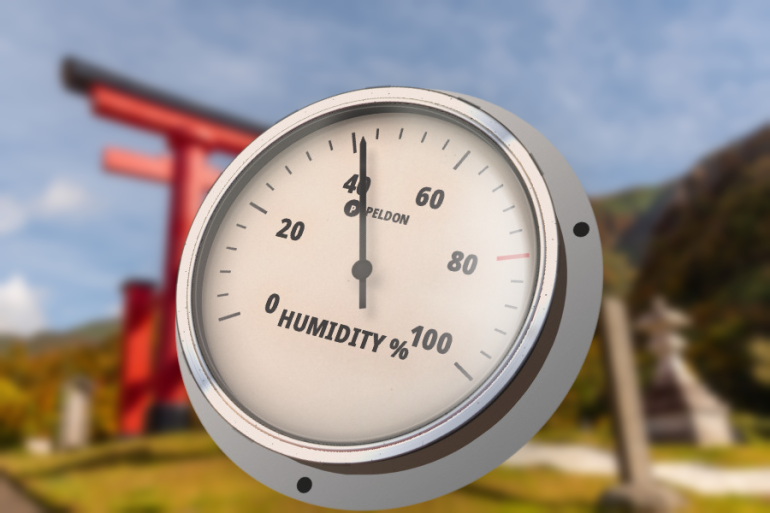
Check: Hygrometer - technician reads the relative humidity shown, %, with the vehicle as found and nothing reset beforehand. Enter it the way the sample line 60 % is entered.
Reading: 42 %
